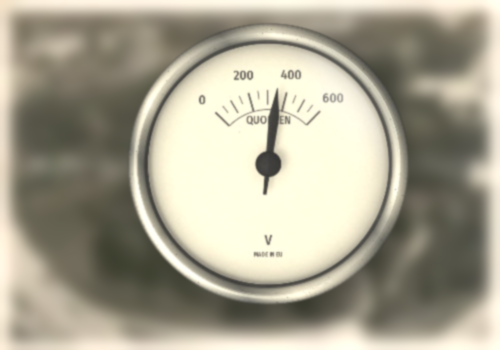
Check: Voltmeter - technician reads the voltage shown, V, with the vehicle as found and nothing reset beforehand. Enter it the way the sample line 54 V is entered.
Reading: 350 V
